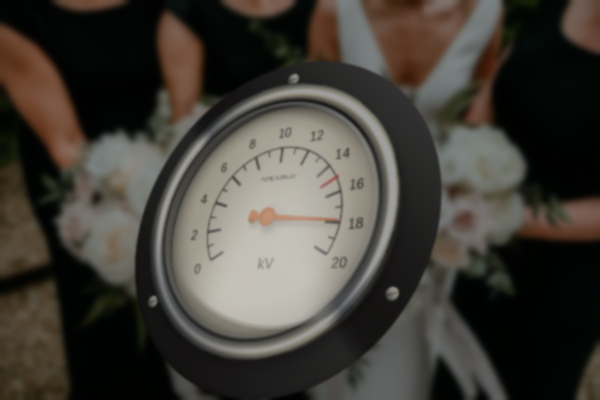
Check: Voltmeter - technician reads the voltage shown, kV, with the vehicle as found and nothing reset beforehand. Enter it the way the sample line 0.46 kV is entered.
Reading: 18 kV
